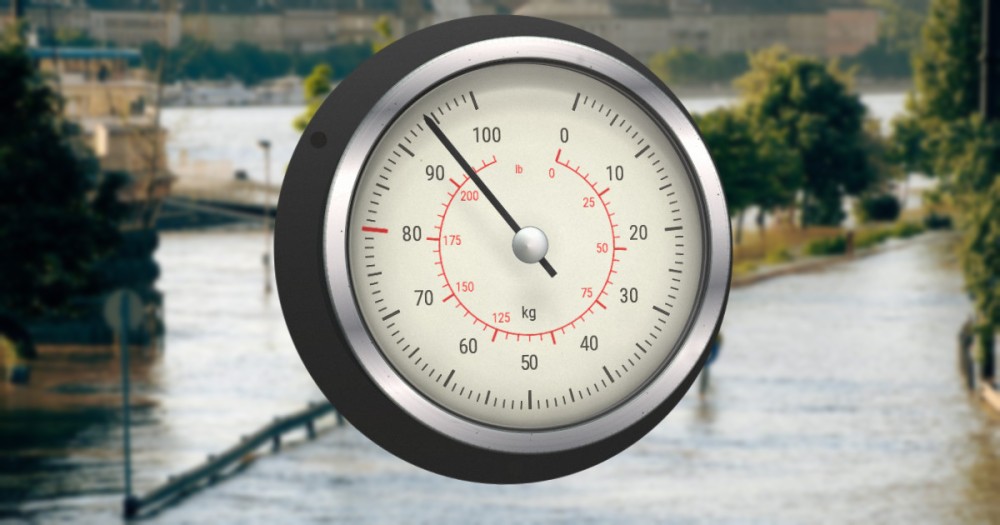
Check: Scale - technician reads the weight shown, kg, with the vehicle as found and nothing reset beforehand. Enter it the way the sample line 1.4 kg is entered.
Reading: 94 kg
